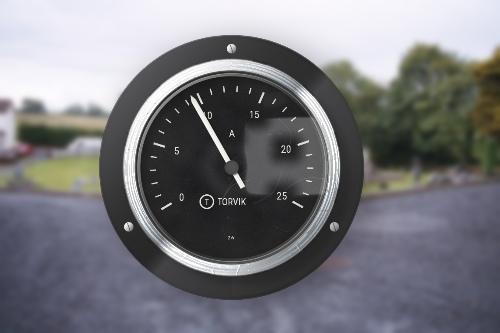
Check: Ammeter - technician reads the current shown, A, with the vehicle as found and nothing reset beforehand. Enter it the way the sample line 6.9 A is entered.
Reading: 9.5 A
